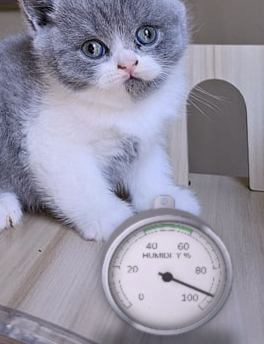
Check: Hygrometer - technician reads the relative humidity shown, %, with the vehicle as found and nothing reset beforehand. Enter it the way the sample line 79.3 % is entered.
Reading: 92 %
